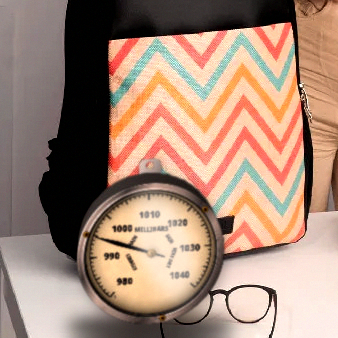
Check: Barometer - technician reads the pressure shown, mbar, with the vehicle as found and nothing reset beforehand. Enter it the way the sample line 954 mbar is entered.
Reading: 995 mbar
